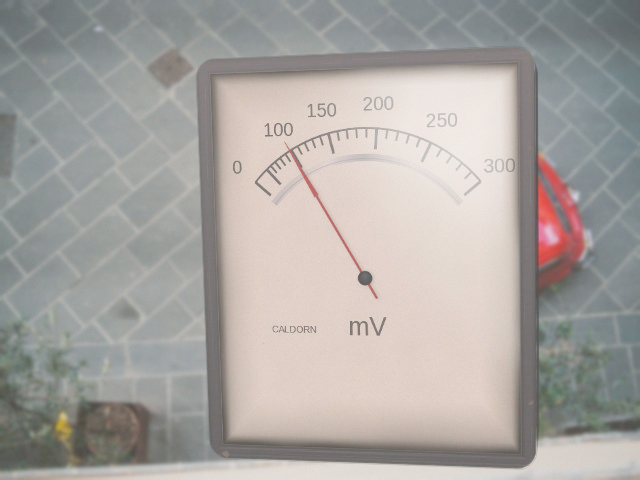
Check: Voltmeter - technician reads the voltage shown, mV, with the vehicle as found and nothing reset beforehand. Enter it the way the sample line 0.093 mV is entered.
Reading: 100 mV
